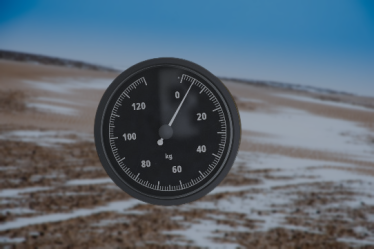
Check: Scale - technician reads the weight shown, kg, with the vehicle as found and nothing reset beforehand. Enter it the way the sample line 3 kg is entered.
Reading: 5 kg
